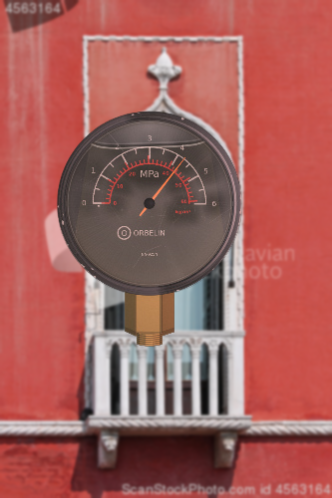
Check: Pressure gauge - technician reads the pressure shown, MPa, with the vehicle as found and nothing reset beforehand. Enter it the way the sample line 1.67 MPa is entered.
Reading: 4.25 MPa
